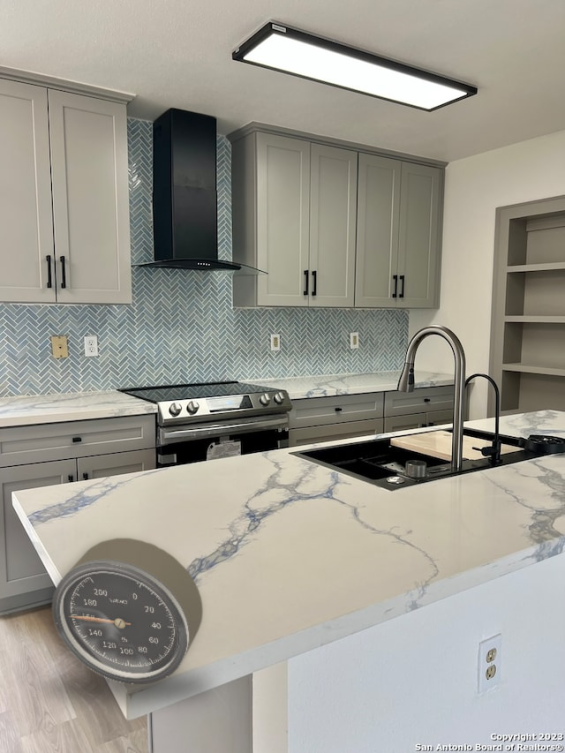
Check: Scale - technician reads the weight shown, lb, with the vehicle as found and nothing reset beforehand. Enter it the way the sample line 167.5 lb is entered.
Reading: 160 lb
